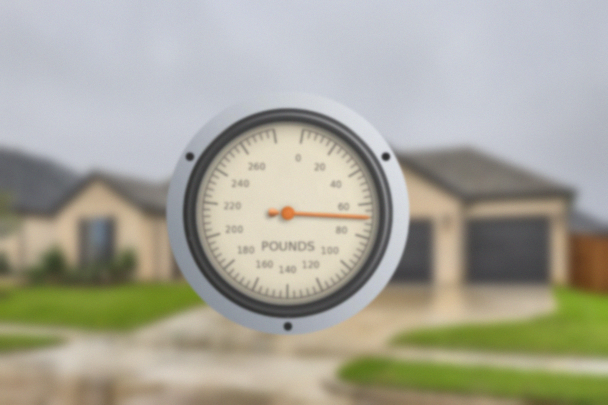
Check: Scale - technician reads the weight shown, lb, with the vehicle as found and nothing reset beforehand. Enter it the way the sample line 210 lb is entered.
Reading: 68 lb
